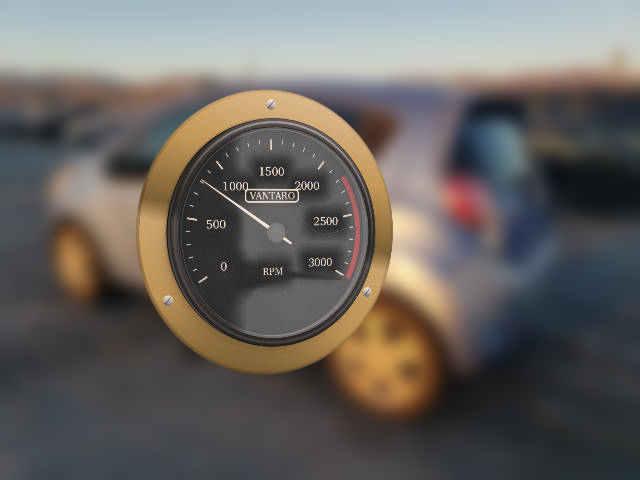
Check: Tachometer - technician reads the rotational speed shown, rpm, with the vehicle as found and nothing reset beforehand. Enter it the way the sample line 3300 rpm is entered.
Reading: 800 rpm
